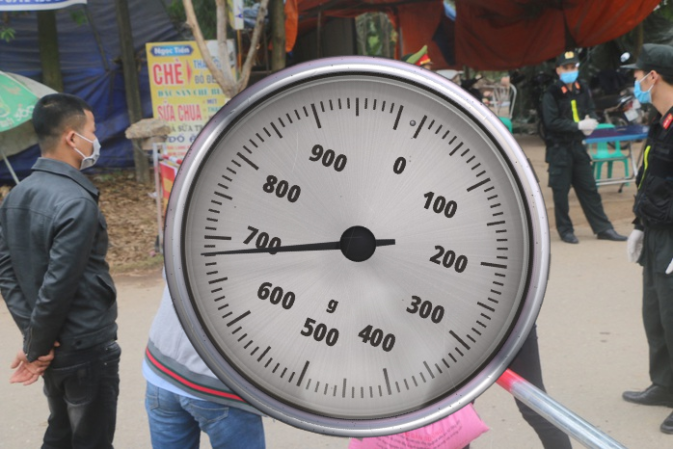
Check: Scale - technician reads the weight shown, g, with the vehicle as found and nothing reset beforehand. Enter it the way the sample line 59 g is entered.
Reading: 680 g
